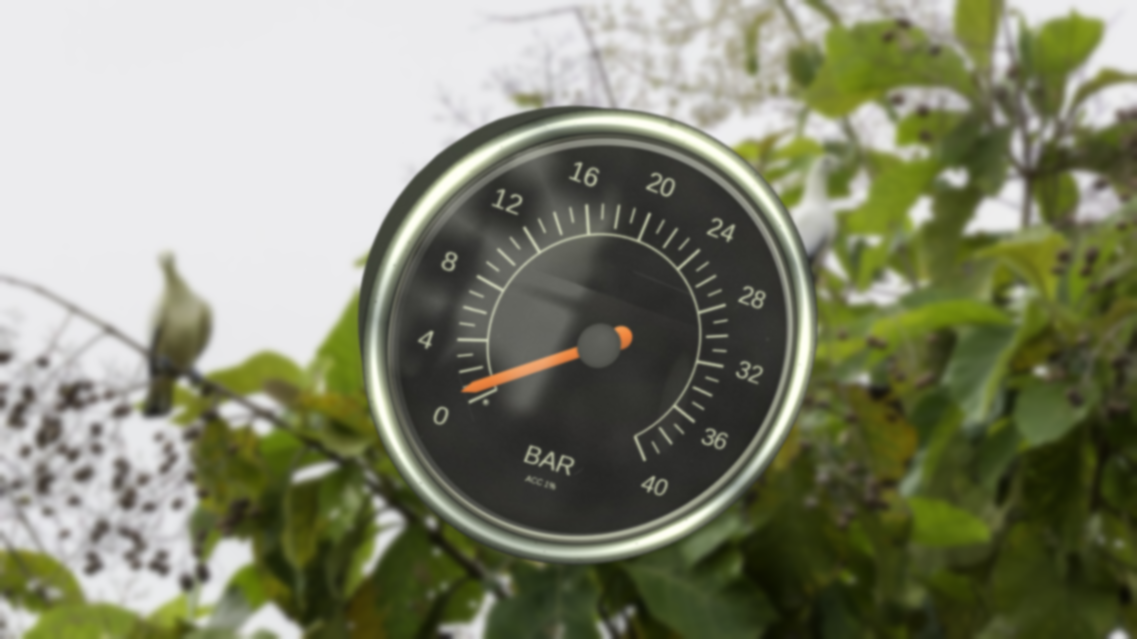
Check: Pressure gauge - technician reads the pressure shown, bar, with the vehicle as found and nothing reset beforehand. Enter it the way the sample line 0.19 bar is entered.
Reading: 1 bar
